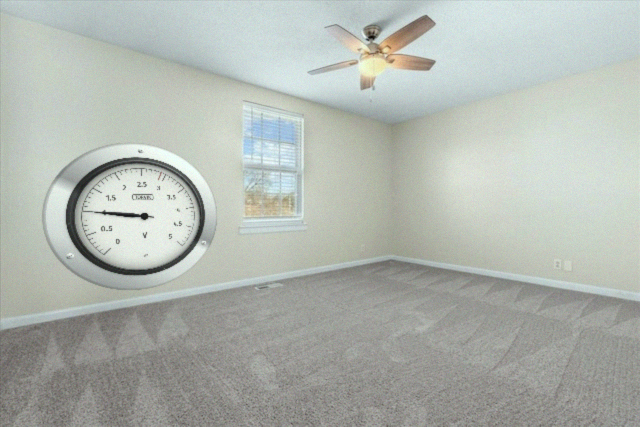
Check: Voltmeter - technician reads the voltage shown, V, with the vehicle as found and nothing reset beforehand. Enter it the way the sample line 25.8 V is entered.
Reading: 1 V
